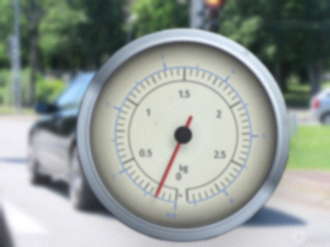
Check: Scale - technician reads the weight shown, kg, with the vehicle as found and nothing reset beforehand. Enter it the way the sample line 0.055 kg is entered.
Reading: 0.15 kg
